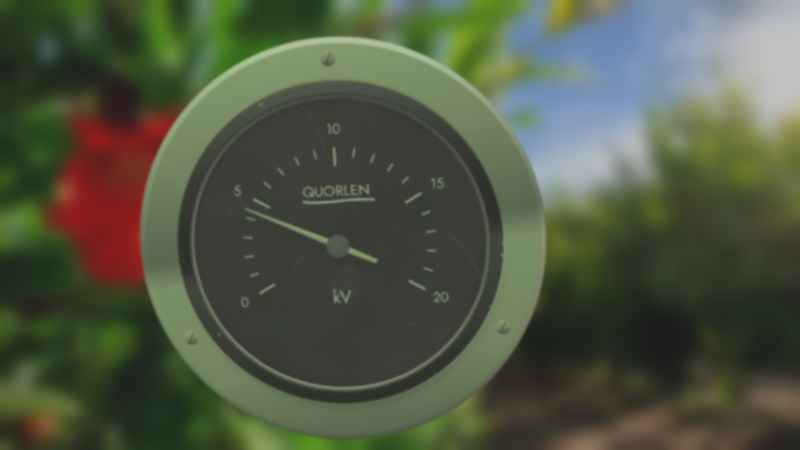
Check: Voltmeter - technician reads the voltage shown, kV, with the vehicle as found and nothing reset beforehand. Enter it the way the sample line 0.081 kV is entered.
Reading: 4.5 kV
